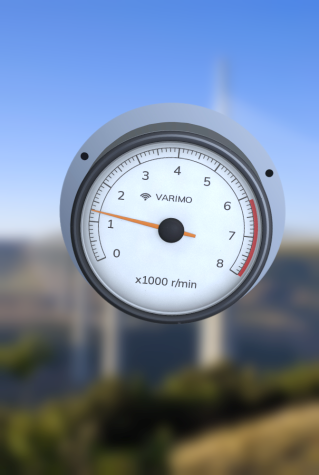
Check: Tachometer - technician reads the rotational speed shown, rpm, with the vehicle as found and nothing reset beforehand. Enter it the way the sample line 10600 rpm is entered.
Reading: 1300 rpm
